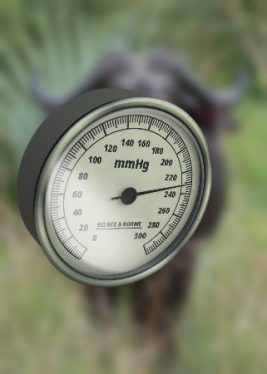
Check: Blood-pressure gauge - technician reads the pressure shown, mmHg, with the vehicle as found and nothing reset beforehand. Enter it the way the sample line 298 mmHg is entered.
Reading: 230 mmHg
